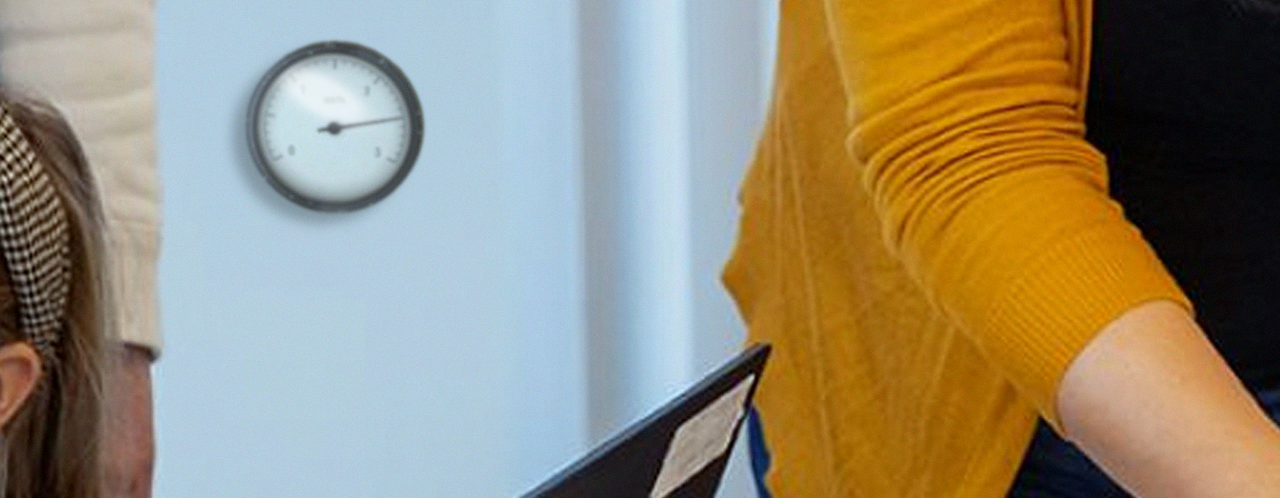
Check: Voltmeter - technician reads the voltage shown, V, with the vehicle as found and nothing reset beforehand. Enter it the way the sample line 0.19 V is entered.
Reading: 2.5 V
